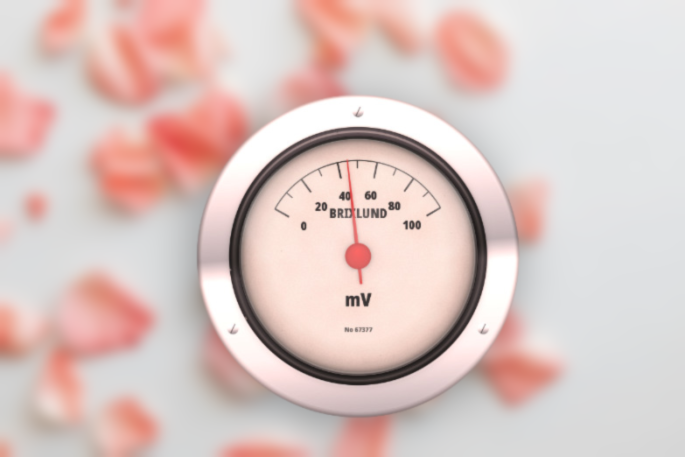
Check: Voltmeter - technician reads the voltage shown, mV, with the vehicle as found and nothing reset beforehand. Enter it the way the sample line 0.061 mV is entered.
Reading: 45 mV
